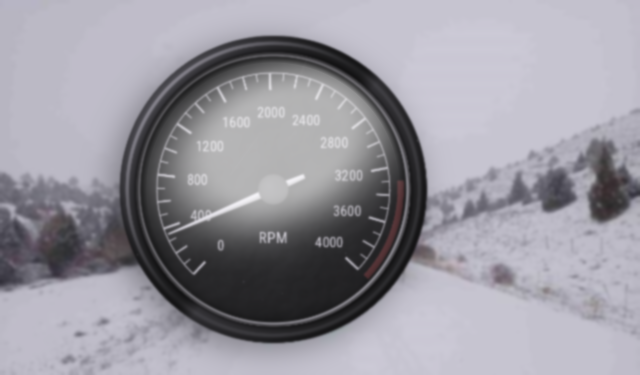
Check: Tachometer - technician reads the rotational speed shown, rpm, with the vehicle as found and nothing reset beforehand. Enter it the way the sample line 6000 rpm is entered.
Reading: 350 rpm
